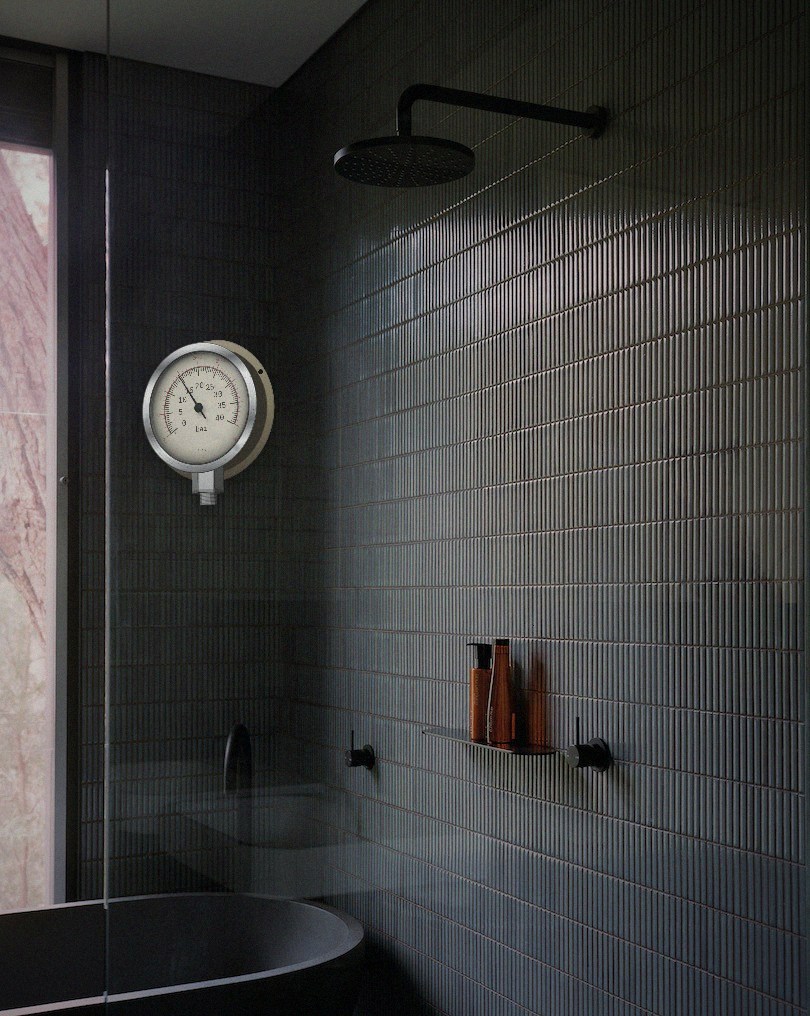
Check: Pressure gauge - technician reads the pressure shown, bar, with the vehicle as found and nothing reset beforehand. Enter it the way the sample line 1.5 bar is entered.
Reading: 15 bar
